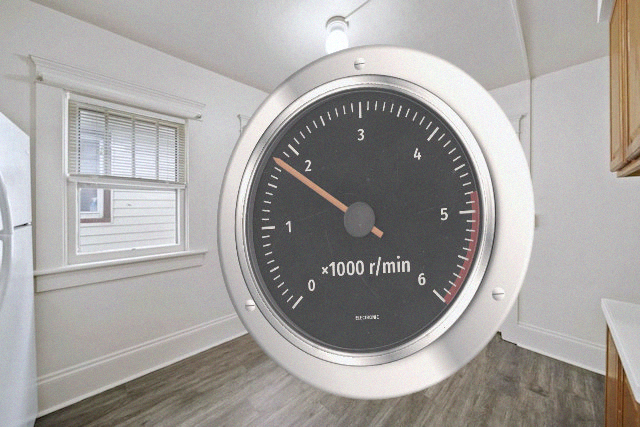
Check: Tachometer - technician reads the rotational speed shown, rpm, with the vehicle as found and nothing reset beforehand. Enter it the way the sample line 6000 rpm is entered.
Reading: 1800 rpm
